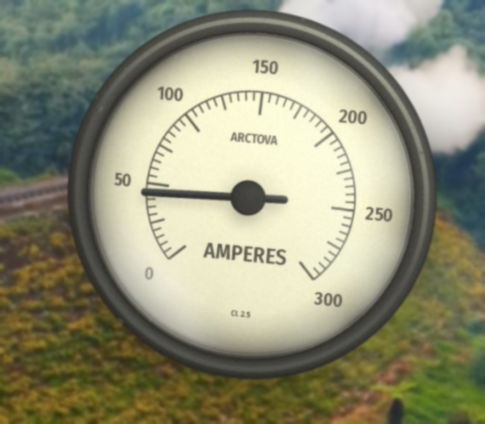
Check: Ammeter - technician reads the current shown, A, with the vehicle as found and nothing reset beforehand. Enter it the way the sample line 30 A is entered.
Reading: 45 A
